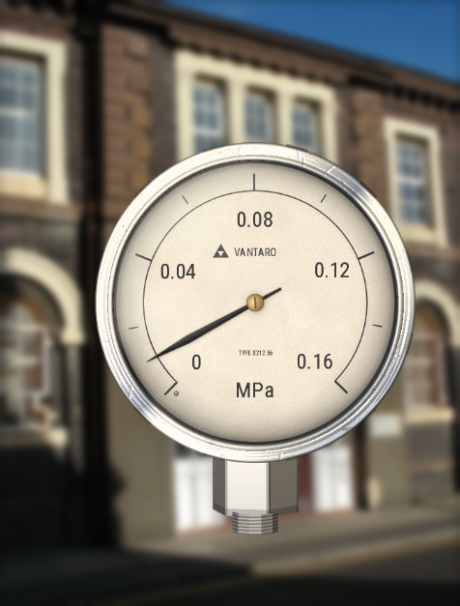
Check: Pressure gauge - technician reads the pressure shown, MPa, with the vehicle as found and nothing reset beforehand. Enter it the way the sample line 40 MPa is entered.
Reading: 0.01 MPa
